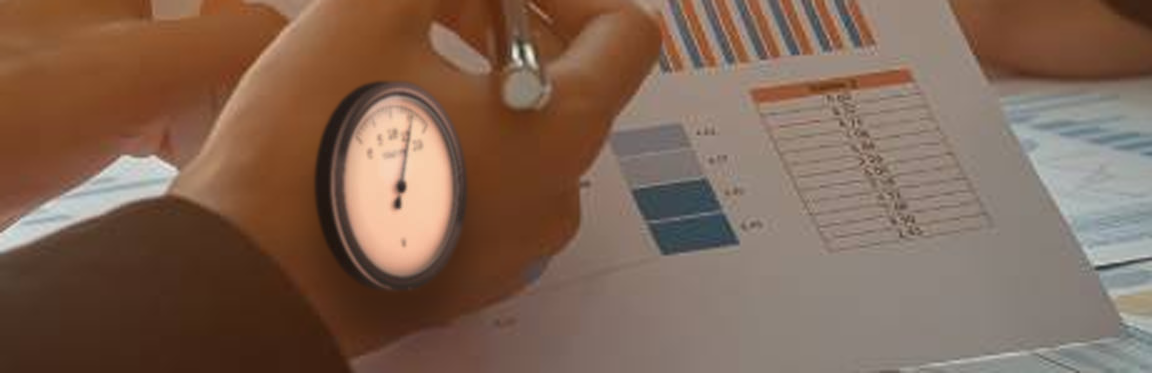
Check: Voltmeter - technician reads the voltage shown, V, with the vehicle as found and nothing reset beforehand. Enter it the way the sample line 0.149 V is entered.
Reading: 15 V
